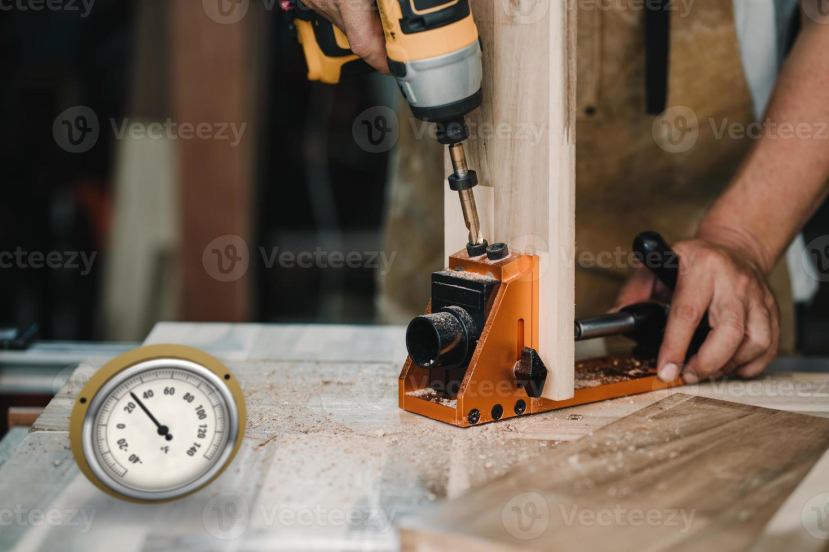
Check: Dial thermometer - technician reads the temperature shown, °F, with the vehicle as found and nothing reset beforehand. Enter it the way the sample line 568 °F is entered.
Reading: 30 °F
